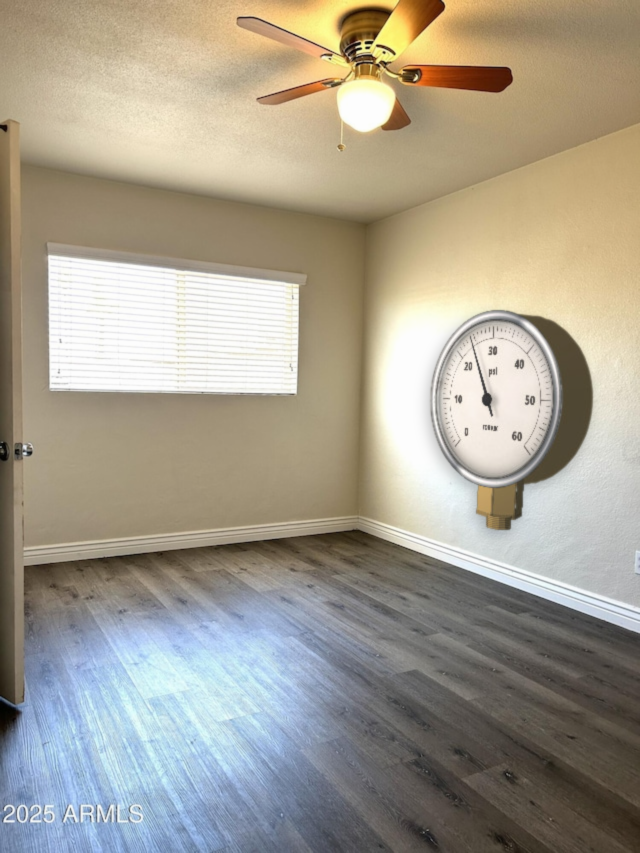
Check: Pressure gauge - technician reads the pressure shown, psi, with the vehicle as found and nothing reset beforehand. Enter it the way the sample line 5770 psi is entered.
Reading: 25 psi
